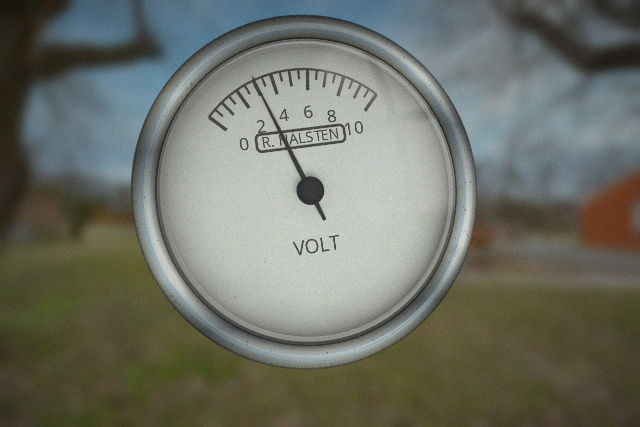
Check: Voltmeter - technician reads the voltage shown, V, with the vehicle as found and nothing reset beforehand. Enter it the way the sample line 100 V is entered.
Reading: 3 V
